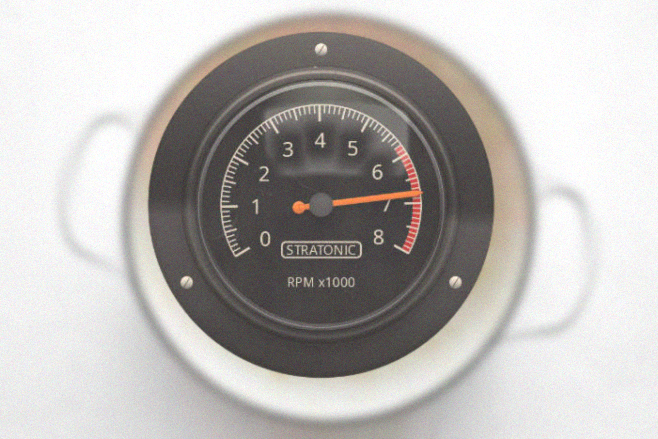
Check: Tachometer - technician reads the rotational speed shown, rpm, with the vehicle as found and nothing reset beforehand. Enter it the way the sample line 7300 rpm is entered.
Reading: 6800 rpm
